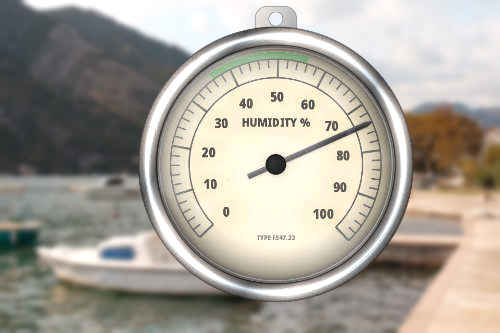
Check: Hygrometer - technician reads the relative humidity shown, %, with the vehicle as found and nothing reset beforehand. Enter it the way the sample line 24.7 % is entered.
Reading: 74 %
